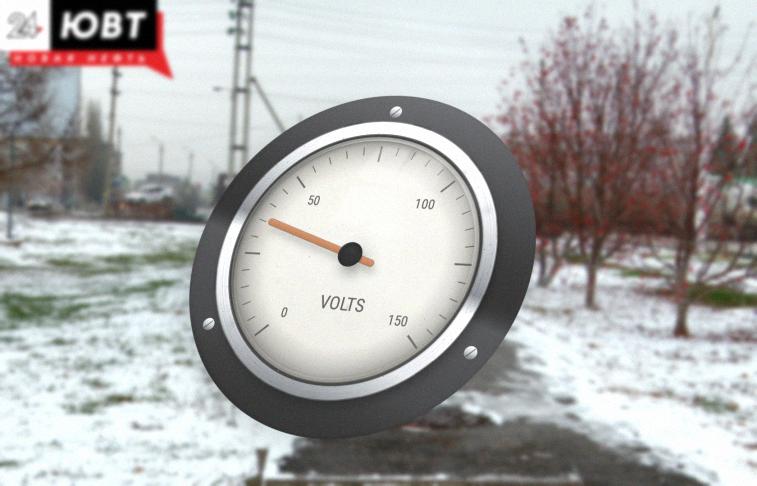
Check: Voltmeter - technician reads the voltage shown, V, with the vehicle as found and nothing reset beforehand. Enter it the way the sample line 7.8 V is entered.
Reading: 35 V
